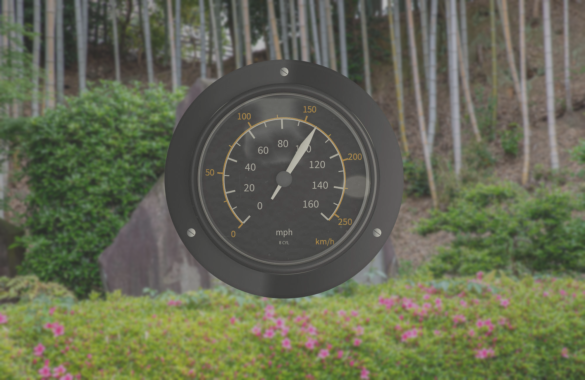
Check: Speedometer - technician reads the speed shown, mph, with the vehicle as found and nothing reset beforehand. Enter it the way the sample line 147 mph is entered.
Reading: 100 mph
